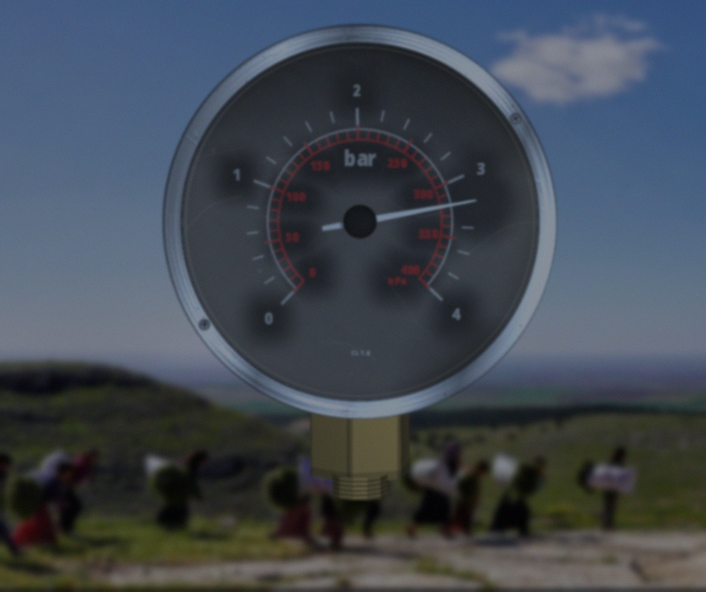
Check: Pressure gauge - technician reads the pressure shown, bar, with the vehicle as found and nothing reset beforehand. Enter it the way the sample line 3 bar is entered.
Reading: 3.2 bar
